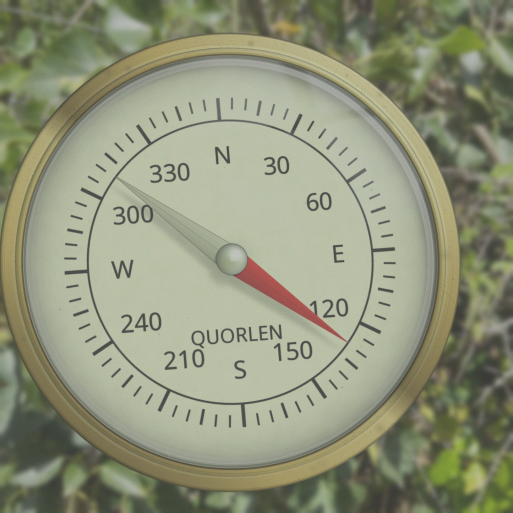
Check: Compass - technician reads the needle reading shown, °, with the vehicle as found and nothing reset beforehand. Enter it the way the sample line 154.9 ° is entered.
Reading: 130 °
